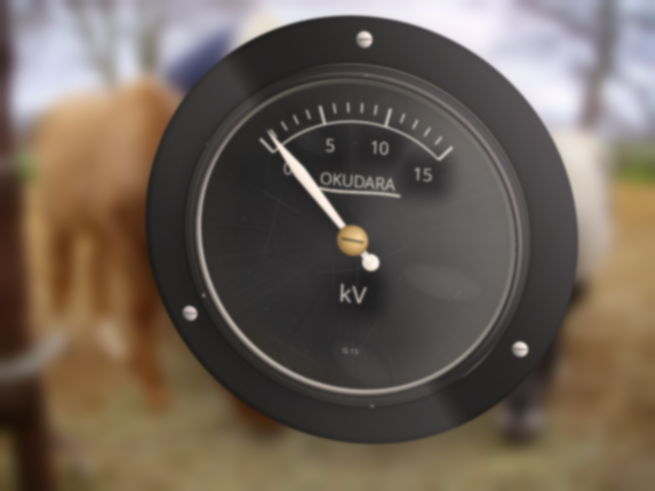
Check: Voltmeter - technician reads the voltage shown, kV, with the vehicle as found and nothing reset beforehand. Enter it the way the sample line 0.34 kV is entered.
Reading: 1 kV
